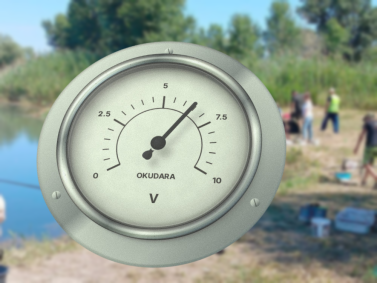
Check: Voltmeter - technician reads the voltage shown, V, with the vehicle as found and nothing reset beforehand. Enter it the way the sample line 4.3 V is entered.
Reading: 6.5 V
